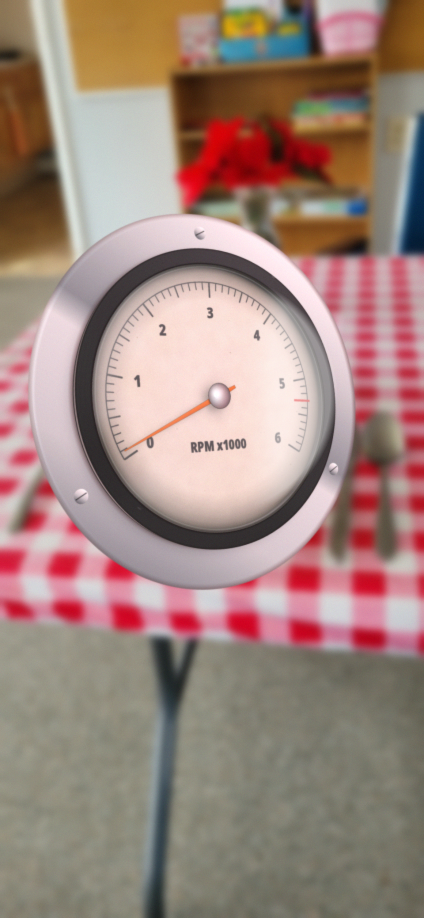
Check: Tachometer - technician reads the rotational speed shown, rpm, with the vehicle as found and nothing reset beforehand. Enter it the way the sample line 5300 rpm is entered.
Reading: 100 rpm
